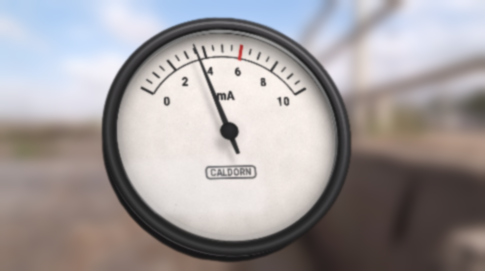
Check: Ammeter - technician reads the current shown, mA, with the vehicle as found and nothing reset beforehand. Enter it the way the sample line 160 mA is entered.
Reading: 3.5 mA
